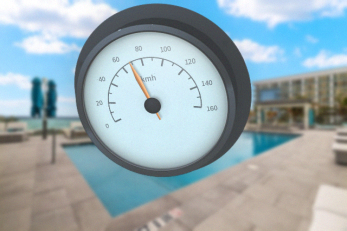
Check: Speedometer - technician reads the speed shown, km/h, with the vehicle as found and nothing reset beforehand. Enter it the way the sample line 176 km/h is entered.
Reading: 70 km/h
